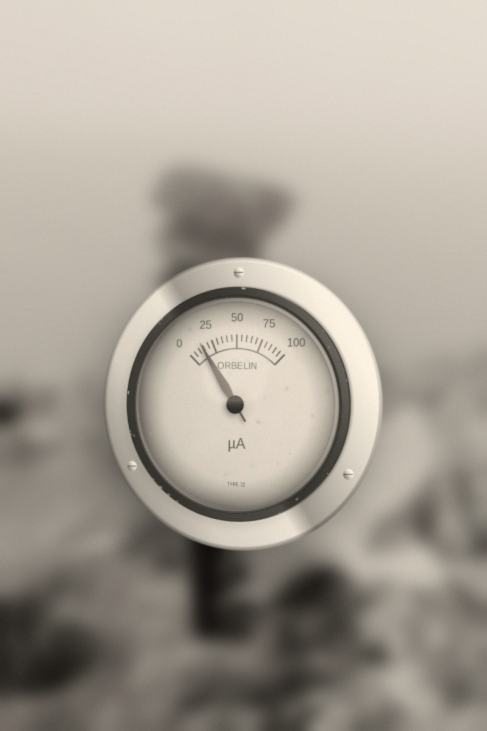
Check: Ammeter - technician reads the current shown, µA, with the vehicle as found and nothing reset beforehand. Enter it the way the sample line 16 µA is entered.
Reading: 15 µA
